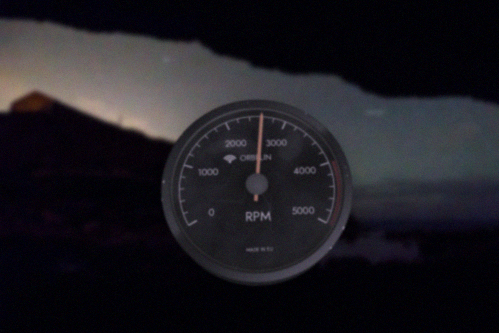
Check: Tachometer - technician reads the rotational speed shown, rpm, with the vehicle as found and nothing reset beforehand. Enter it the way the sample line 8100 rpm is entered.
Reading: 2600 rpm
